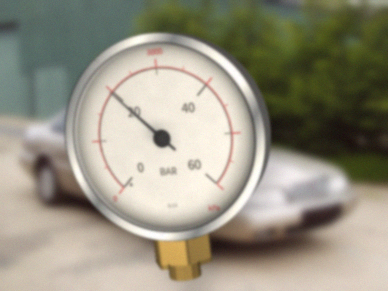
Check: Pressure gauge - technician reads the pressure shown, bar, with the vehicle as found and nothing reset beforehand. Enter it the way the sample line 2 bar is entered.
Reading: 20 bar
